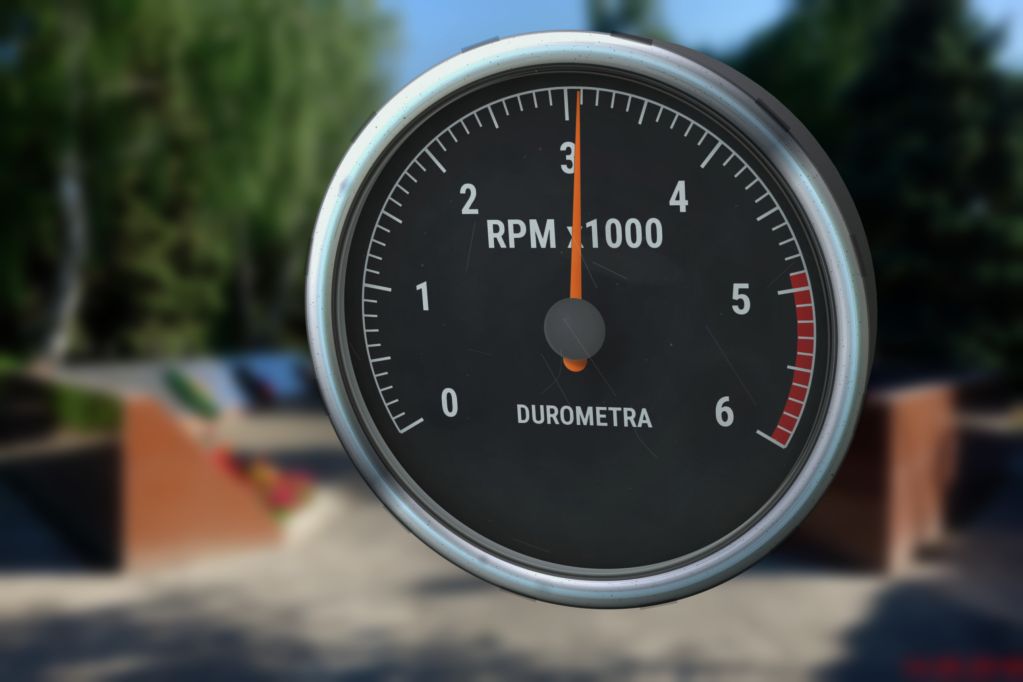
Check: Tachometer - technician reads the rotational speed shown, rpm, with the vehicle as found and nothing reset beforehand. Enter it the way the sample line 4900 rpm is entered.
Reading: 3100 rpm
